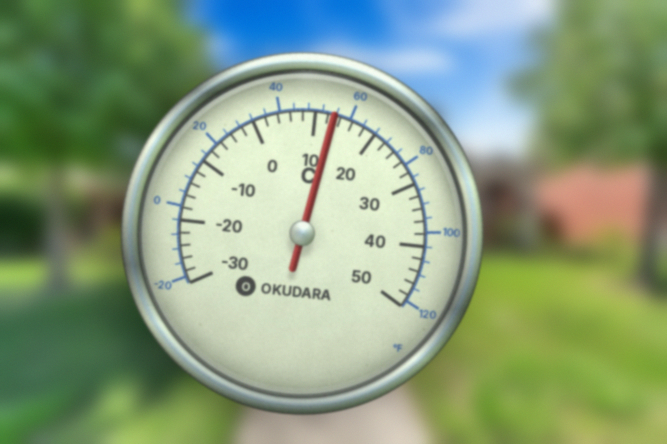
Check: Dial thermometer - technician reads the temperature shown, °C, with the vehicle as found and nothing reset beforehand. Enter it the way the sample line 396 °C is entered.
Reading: 13 °C
